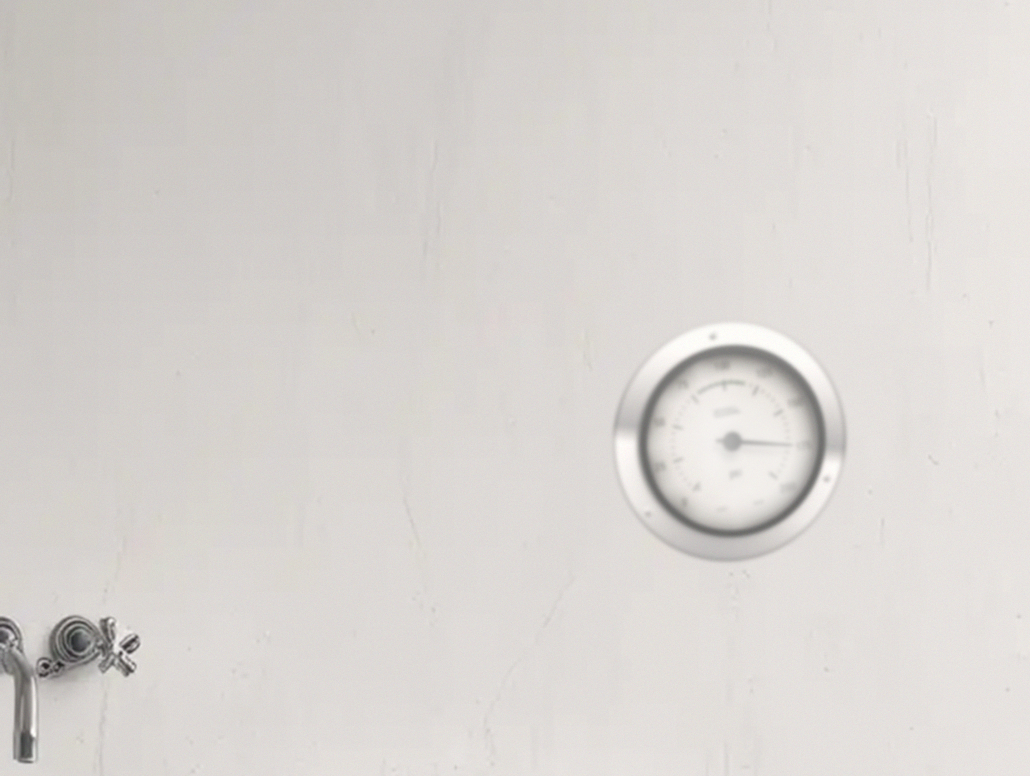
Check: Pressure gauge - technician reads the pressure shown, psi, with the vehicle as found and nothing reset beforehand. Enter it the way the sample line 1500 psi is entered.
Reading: 175 psi
